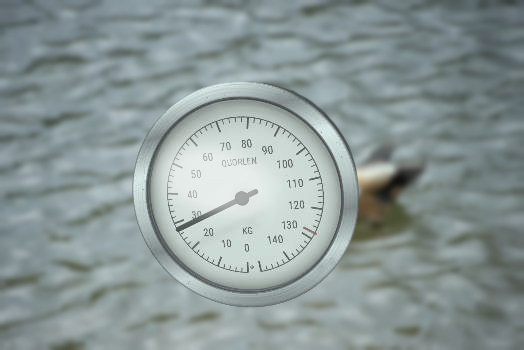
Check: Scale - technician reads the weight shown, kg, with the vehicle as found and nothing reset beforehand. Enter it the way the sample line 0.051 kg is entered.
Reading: 28 kg
